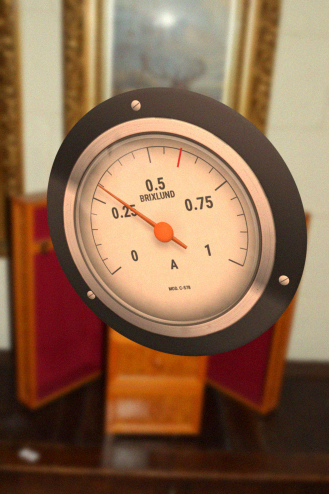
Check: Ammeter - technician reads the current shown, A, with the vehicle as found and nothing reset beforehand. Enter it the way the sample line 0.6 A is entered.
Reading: 0.3 A
